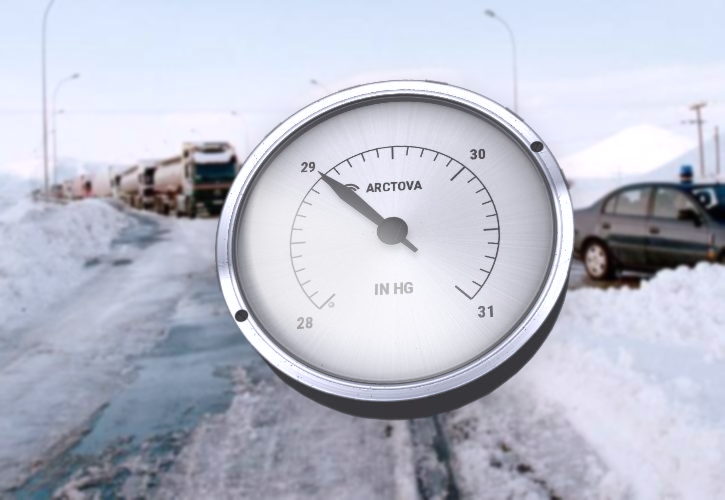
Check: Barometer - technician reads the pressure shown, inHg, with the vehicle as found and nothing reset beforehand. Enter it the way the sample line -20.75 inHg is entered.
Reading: 29 inHg
